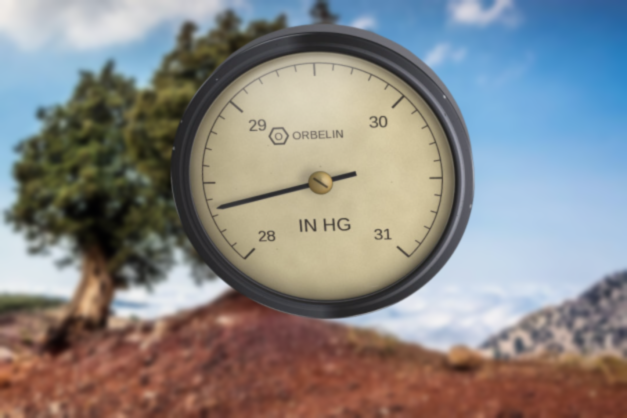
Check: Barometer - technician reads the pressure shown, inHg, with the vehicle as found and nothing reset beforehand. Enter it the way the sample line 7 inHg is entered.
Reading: 28.35 inHg
